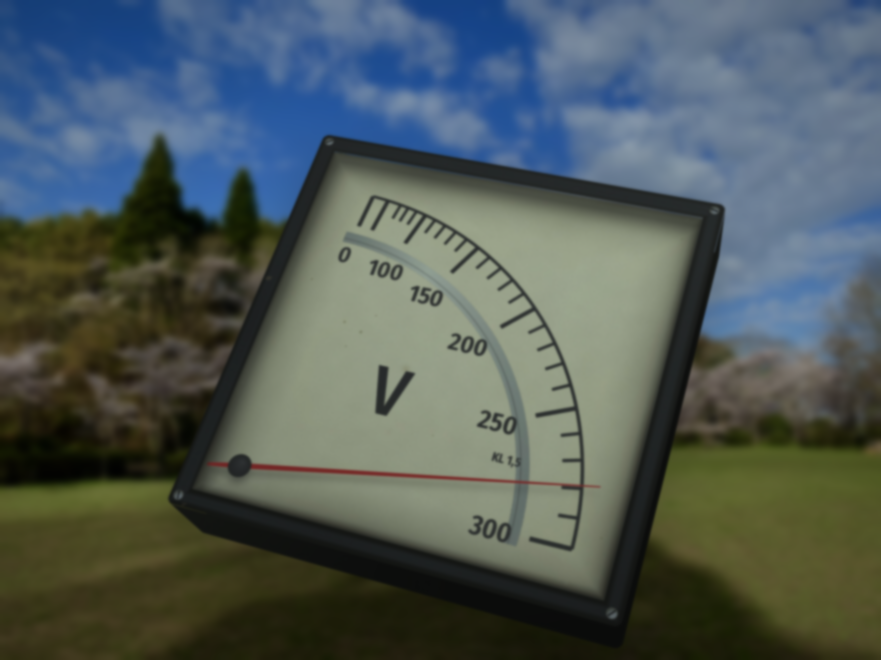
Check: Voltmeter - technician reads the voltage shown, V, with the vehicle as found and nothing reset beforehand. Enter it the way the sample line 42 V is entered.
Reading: 280 V
